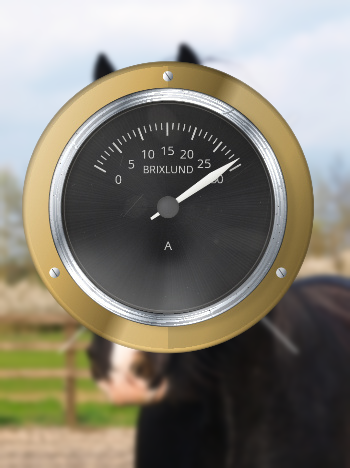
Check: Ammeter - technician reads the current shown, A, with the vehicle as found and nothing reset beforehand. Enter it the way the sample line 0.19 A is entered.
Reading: 29 A
